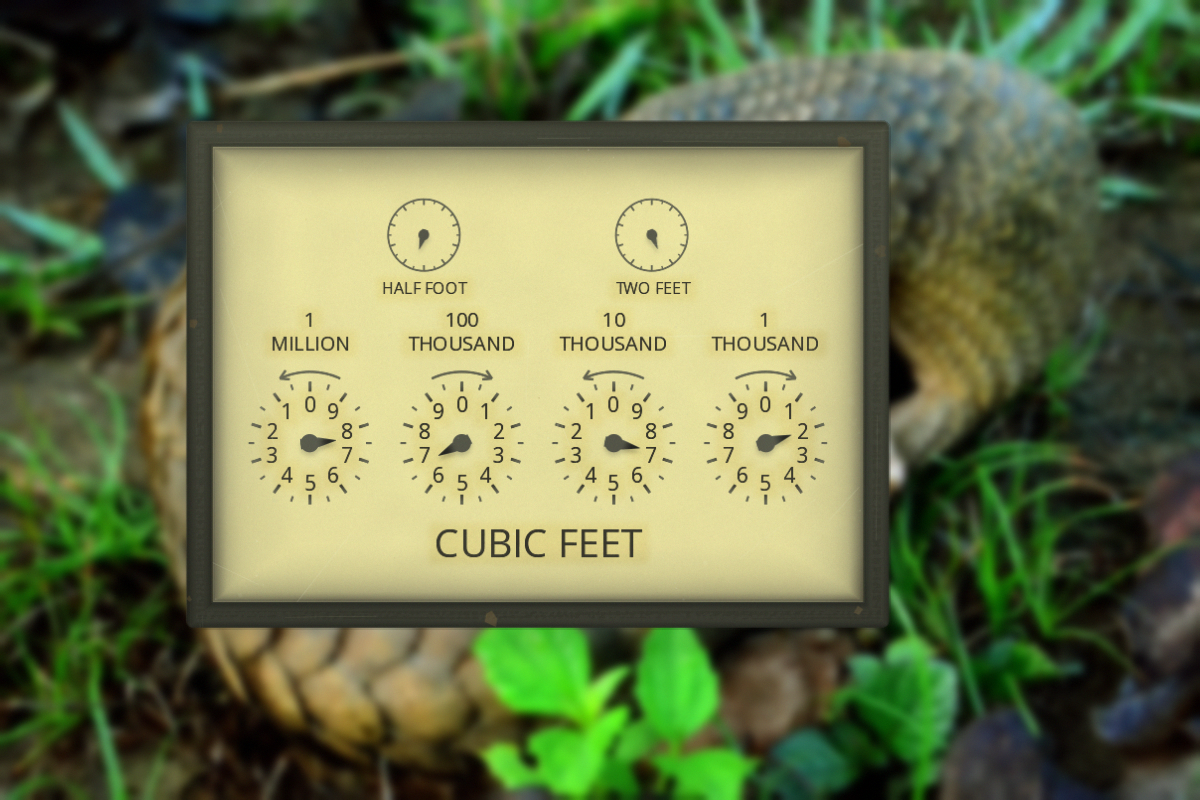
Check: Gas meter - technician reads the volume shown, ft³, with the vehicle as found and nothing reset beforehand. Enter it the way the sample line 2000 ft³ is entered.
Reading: 767200 ft³
